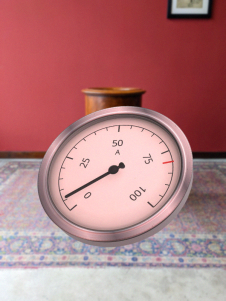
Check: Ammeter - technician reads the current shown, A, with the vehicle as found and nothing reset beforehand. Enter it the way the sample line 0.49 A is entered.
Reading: 5 A
